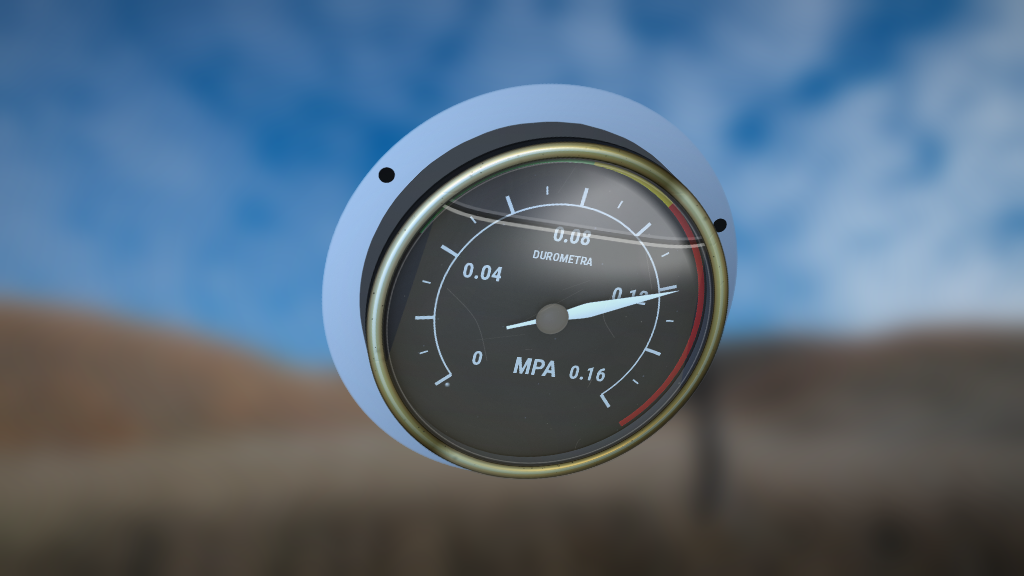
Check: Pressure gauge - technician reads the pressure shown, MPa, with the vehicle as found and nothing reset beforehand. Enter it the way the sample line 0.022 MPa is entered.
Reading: 0.12 MPa
